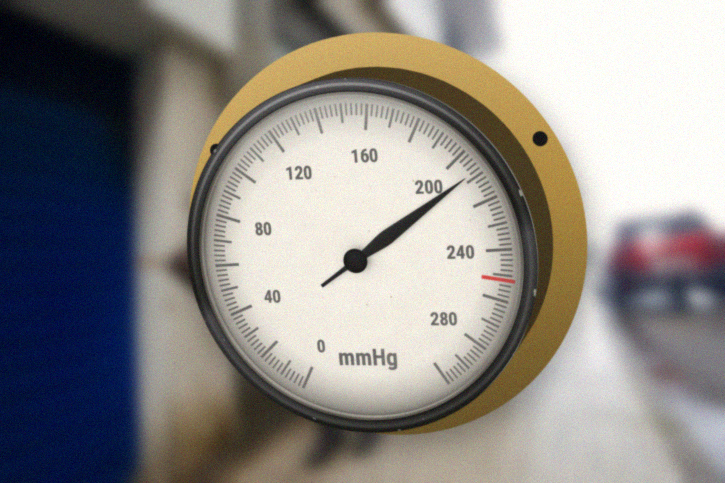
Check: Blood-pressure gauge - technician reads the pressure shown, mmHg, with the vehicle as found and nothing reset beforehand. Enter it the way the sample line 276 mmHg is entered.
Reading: 208 mmHg
